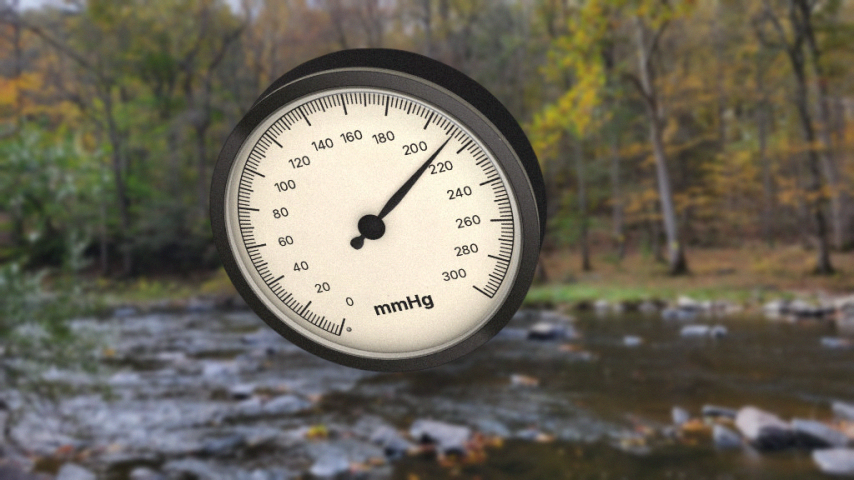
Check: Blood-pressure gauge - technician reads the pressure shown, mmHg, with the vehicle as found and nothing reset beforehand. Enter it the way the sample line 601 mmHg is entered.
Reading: 212 mmHg
